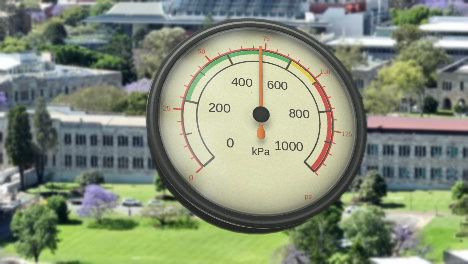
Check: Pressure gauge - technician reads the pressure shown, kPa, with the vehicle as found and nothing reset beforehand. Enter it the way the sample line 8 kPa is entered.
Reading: 500 kPa
